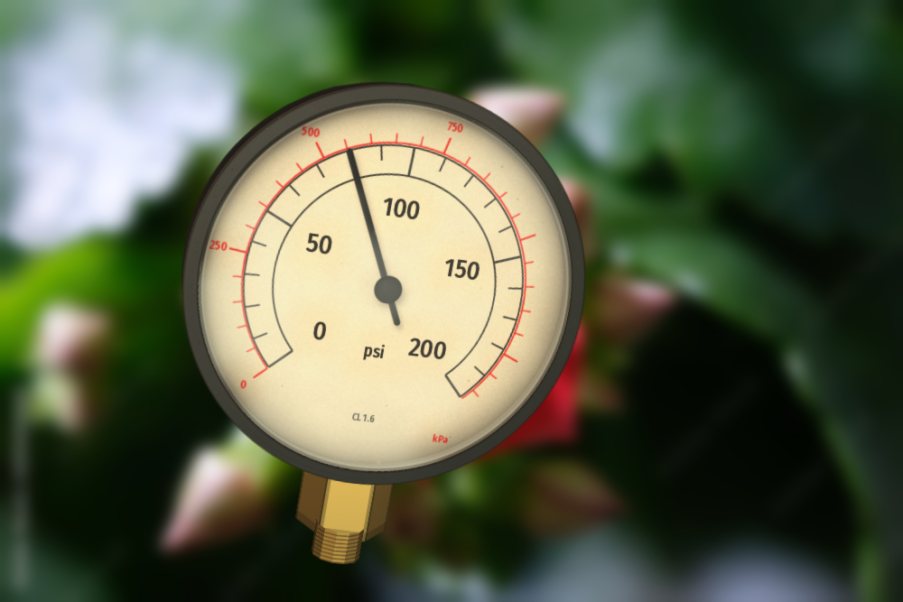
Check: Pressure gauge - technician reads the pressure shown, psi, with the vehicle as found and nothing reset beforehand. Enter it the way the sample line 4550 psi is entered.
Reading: 80 psi
